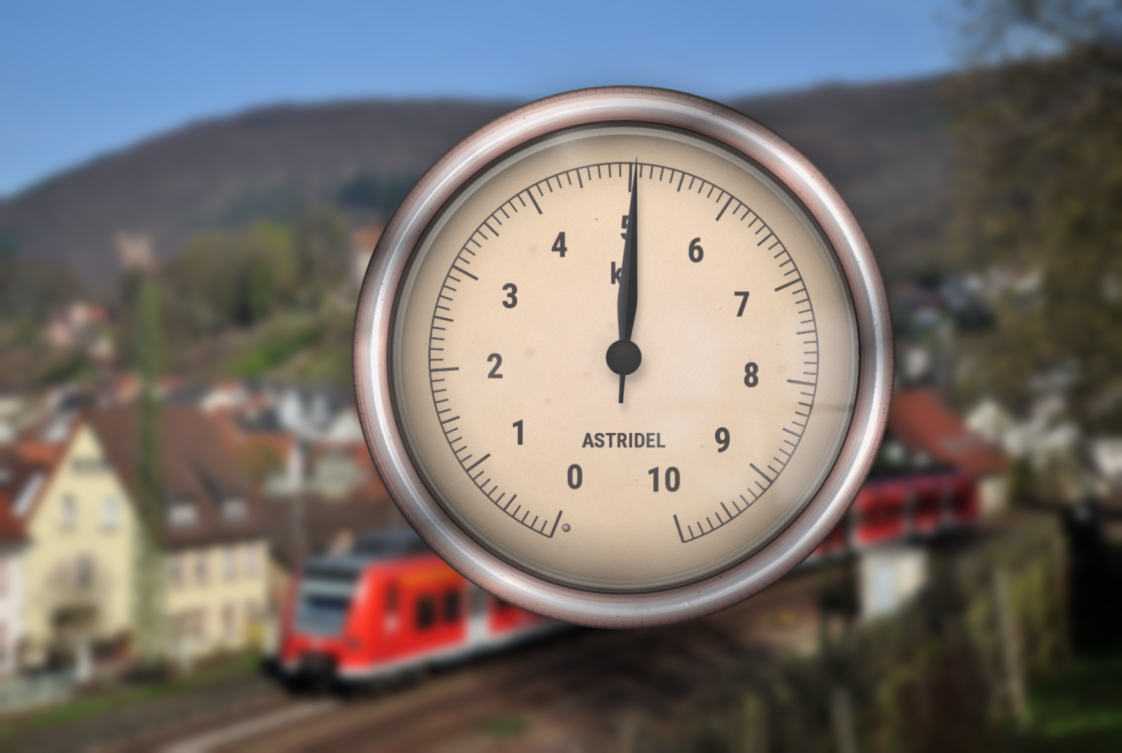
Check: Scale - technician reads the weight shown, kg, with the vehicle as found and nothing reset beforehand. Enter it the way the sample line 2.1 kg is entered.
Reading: 5.05 kg
